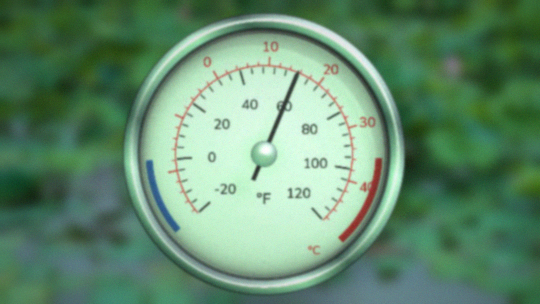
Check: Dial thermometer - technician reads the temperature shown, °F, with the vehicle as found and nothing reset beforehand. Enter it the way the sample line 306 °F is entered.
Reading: 60 °F
